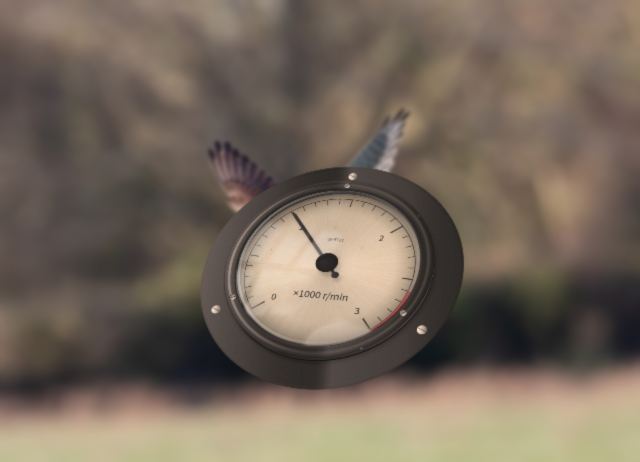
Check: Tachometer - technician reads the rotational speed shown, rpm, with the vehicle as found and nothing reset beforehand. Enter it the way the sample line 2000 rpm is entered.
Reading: 1000 rpm
